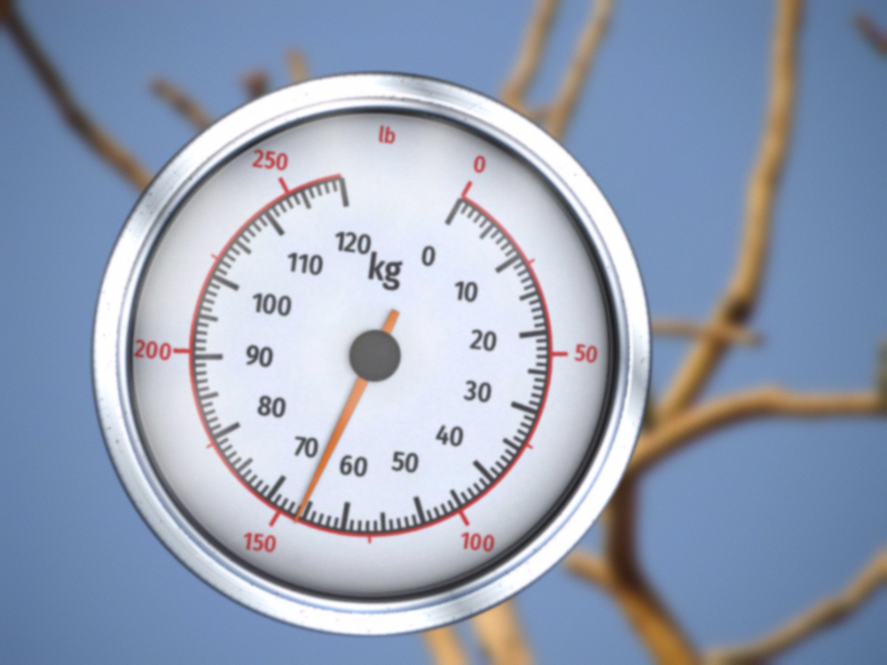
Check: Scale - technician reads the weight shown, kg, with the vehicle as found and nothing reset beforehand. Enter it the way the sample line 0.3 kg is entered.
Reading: 66 kg
